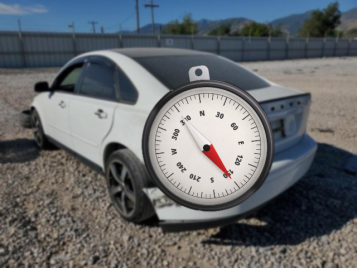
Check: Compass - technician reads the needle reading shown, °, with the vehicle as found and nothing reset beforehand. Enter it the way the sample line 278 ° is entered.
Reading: 150 °
